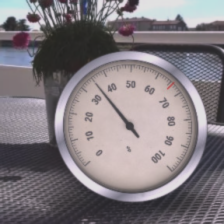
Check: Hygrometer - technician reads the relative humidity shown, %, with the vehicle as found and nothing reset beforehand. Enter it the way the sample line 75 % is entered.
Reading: 35 %
